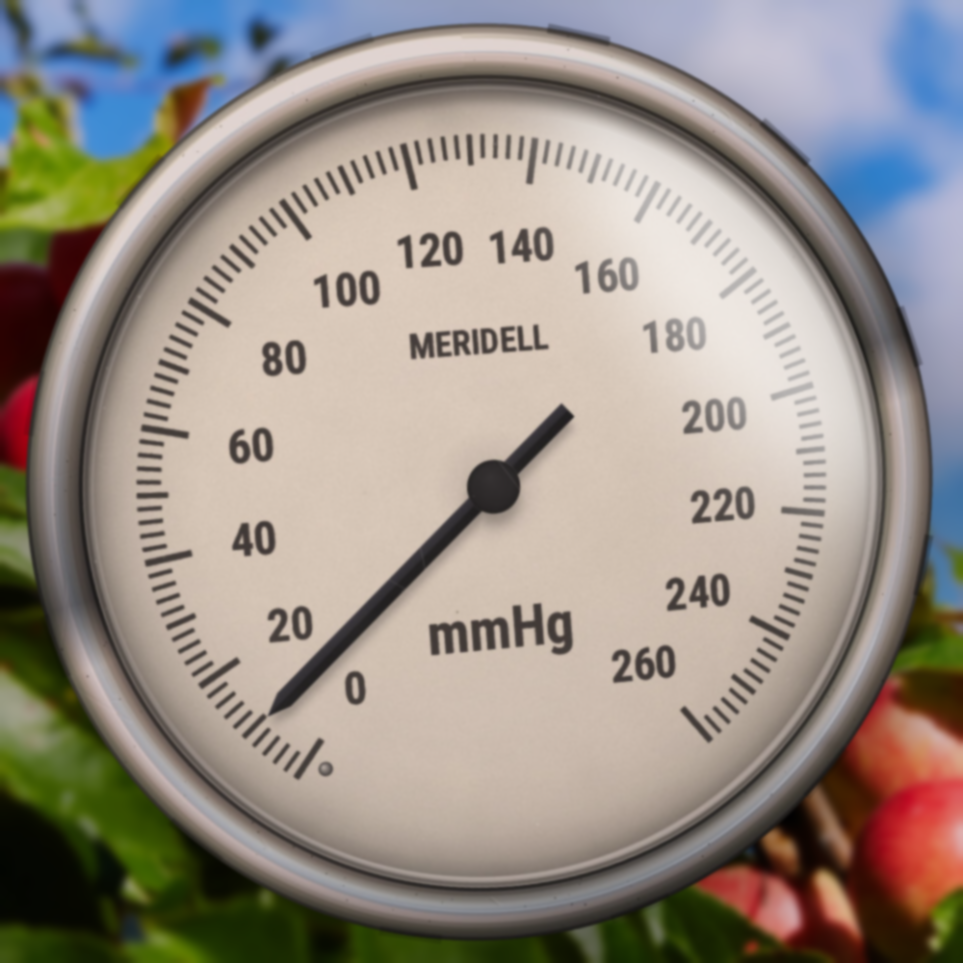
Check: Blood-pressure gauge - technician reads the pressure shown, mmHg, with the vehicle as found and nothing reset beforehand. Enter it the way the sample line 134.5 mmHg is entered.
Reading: 10 mmHg
